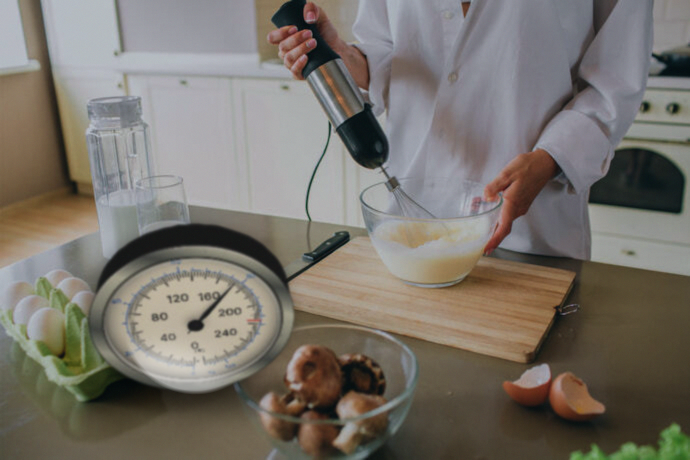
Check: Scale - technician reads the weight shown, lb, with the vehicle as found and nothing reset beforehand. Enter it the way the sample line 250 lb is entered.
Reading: 170 lb
